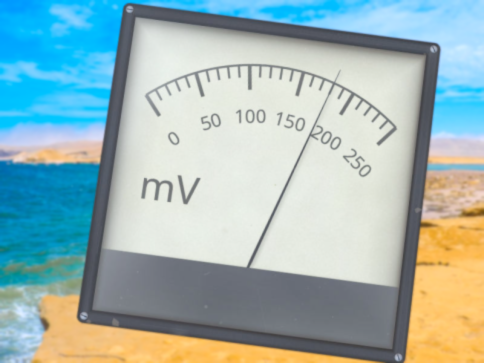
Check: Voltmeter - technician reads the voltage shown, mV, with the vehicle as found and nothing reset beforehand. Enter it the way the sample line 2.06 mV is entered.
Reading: 180 mV
